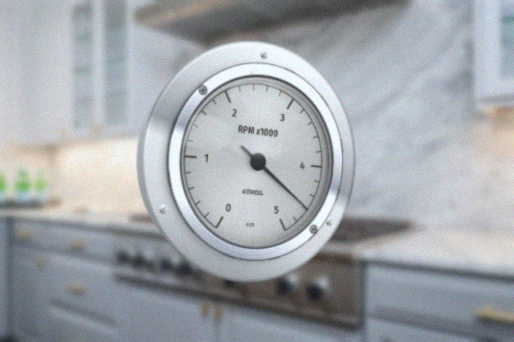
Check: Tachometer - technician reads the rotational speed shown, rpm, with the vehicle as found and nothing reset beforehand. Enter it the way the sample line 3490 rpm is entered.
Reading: 4600 rpm
